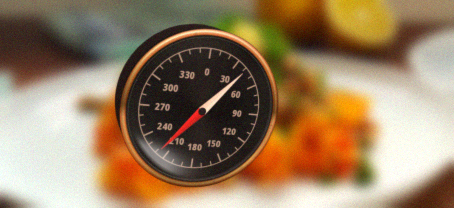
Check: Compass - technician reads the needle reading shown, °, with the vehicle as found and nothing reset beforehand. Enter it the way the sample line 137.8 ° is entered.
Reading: 220 °
